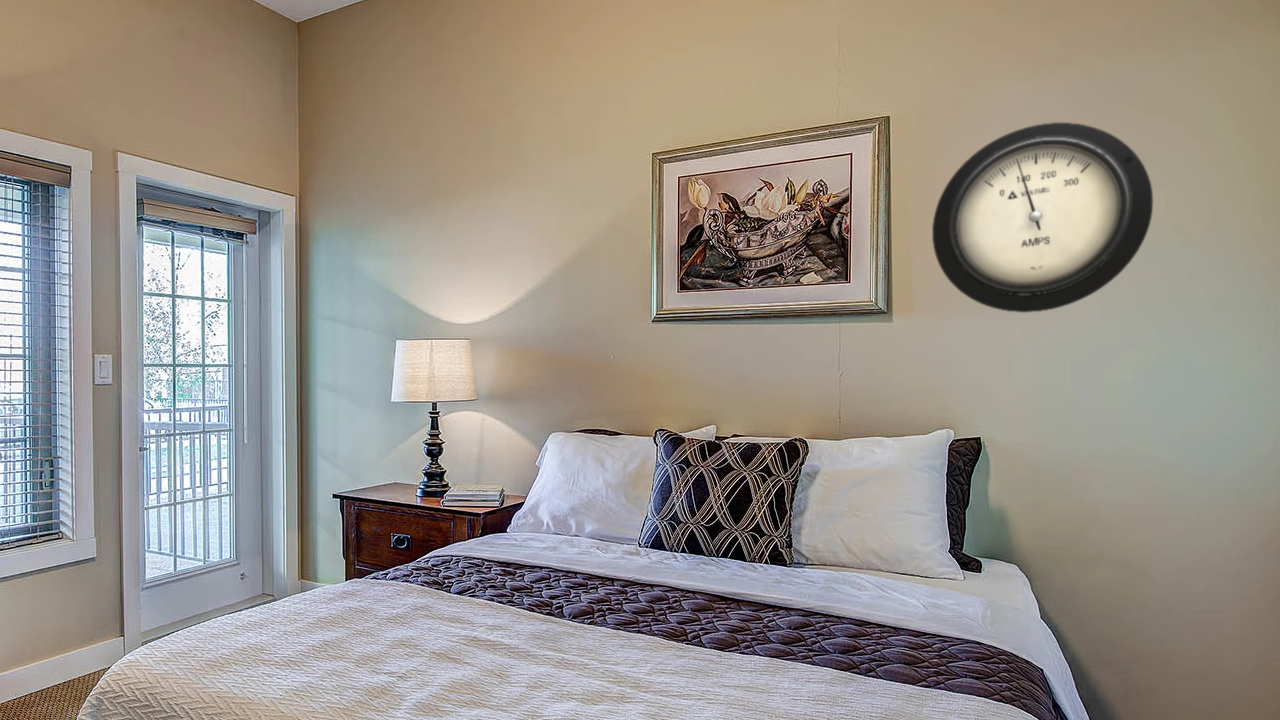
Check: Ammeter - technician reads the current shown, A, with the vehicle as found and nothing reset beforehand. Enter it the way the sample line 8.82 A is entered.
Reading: 100 A
